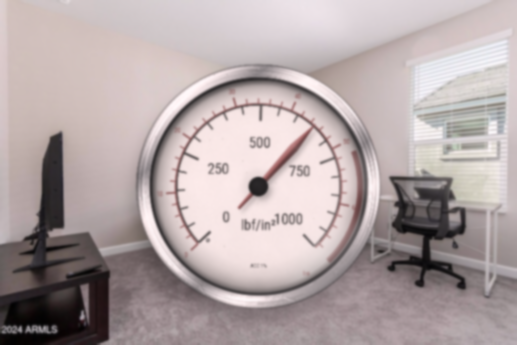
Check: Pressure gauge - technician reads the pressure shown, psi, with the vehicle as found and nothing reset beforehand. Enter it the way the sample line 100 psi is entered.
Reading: 650 psi
